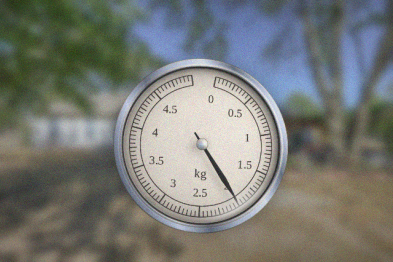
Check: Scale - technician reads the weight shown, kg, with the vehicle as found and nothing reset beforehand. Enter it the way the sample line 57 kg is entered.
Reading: 2 kg
